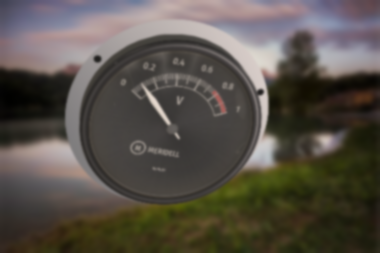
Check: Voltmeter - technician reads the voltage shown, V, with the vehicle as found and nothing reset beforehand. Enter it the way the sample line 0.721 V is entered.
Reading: 0.1 V
